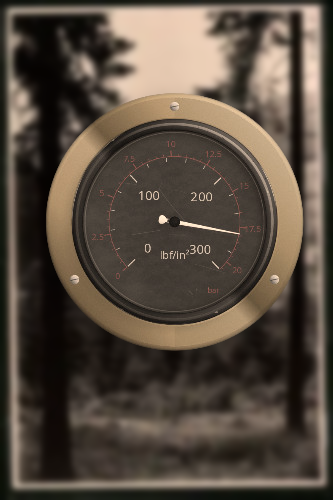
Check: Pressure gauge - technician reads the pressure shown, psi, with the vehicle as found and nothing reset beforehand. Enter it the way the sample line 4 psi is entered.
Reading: 260 psi
